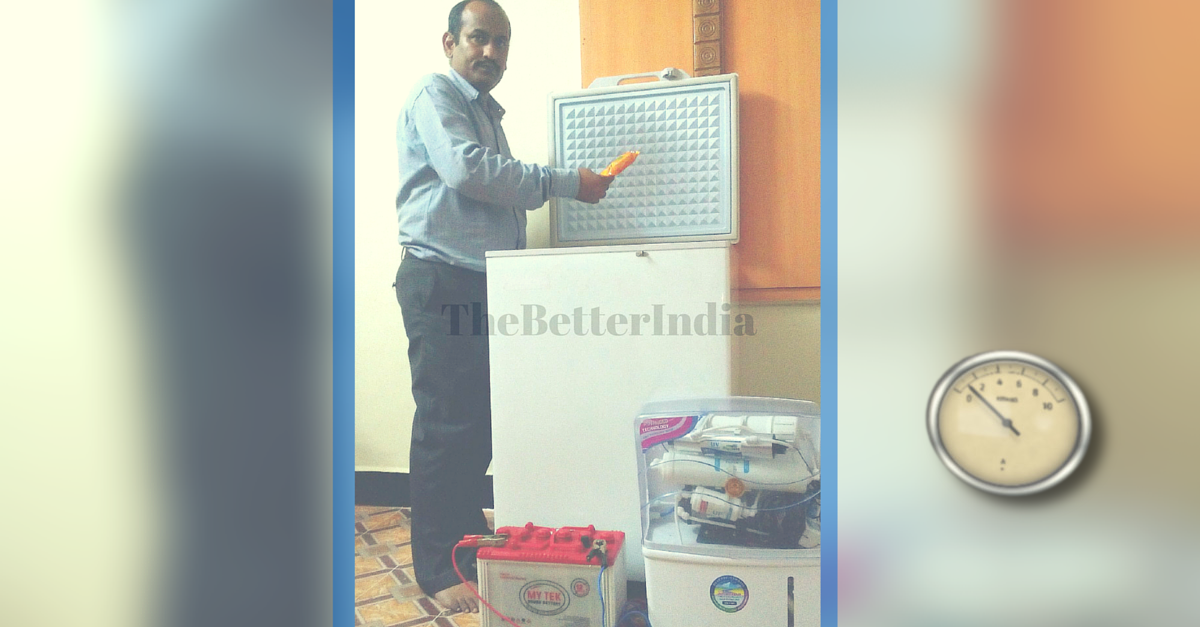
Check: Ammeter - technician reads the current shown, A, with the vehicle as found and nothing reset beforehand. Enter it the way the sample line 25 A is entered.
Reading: 1 A
